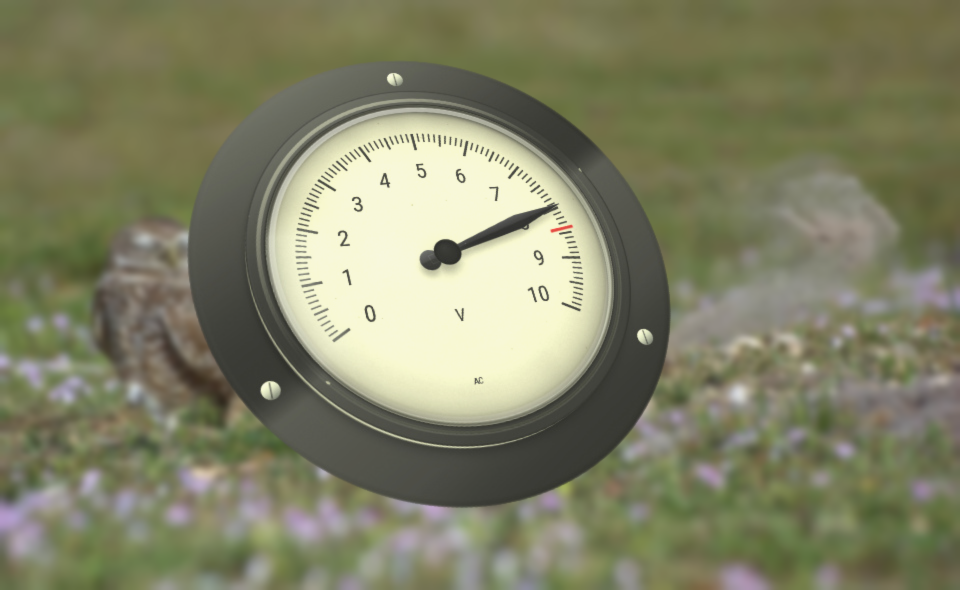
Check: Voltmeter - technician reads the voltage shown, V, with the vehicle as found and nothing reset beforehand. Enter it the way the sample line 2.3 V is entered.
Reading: 8 V
